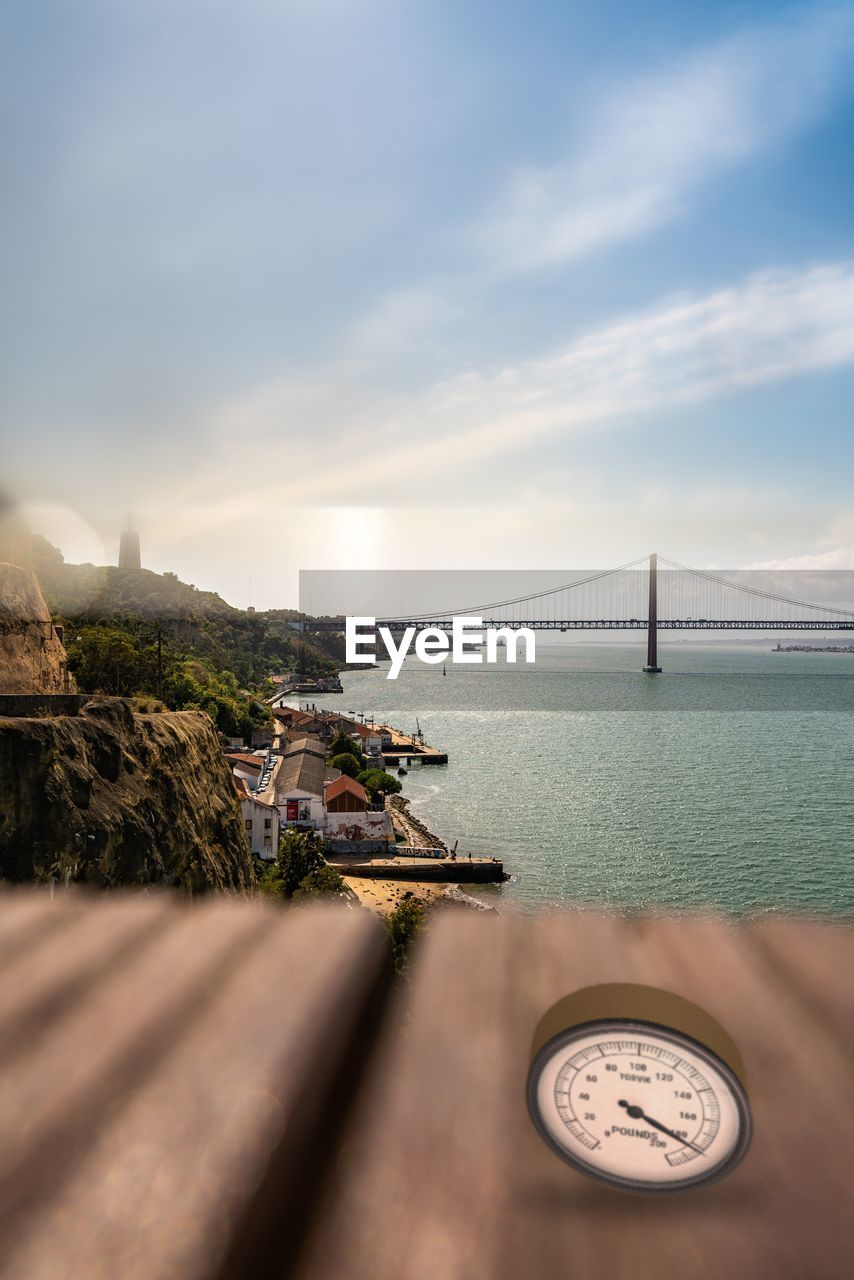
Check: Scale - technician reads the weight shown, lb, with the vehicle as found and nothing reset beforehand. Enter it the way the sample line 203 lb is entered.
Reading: 180 lb
